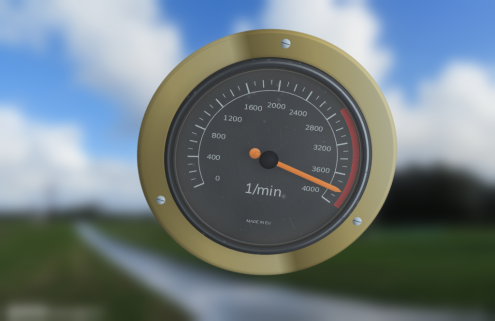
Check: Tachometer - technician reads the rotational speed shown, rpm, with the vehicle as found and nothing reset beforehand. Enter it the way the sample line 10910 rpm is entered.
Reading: 3800 rpm
